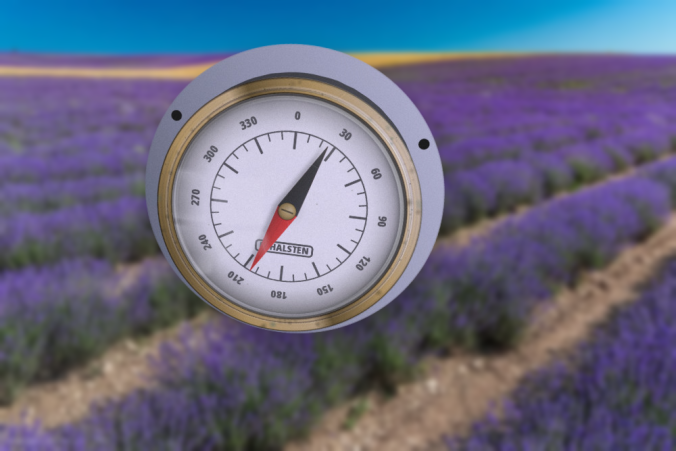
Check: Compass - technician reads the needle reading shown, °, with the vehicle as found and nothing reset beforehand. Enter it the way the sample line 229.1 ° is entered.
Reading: 205 °
